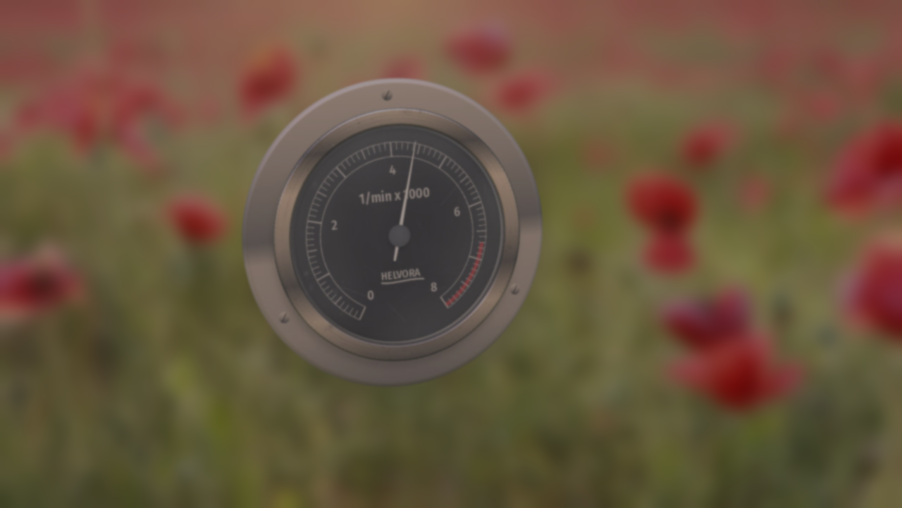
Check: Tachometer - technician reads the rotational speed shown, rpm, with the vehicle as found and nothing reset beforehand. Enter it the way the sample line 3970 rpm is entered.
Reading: 4400 rpm
